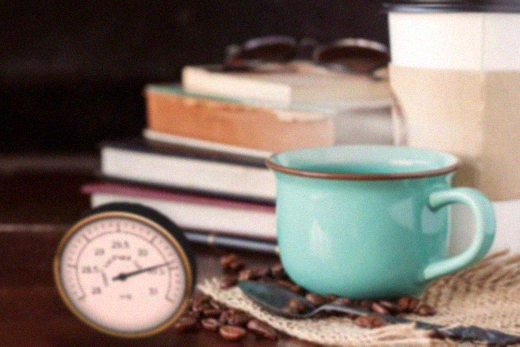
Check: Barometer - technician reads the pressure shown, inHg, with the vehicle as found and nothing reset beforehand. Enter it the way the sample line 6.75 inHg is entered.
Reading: 30.4 inHg
